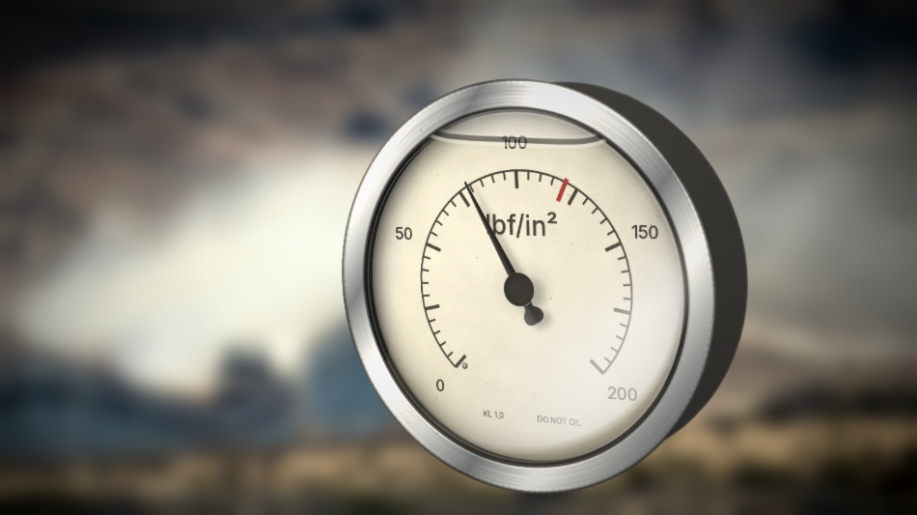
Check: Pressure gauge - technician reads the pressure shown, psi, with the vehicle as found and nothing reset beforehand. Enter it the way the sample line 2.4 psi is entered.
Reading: 80 psi
